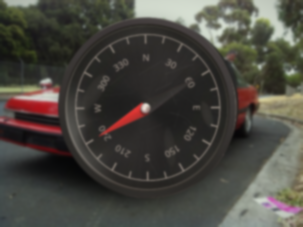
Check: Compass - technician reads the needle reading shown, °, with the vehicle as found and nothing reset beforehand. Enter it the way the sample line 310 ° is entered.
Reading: 240 °
